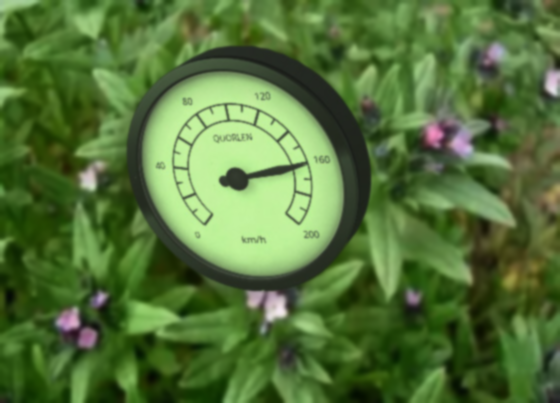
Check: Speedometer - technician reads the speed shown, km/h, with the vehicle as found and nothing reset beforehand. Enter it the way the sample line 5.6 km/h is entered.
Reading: 160 km/h
